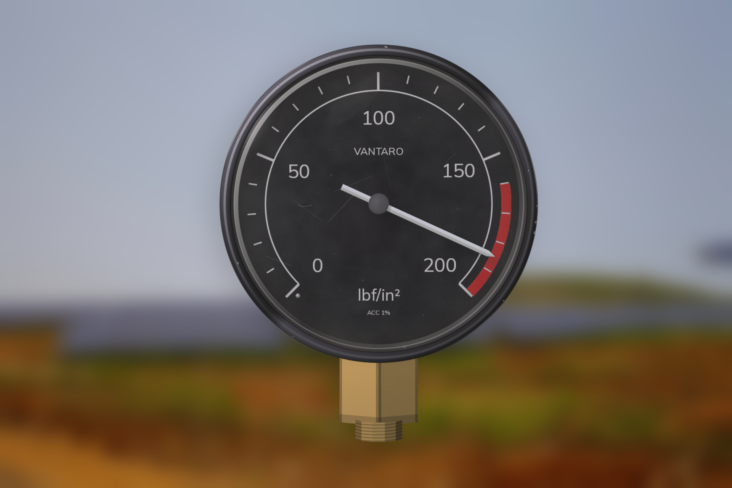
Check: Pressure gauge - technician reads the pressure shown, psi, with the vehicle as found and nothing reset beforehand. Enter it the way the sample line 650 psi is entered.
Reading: 185 psi
